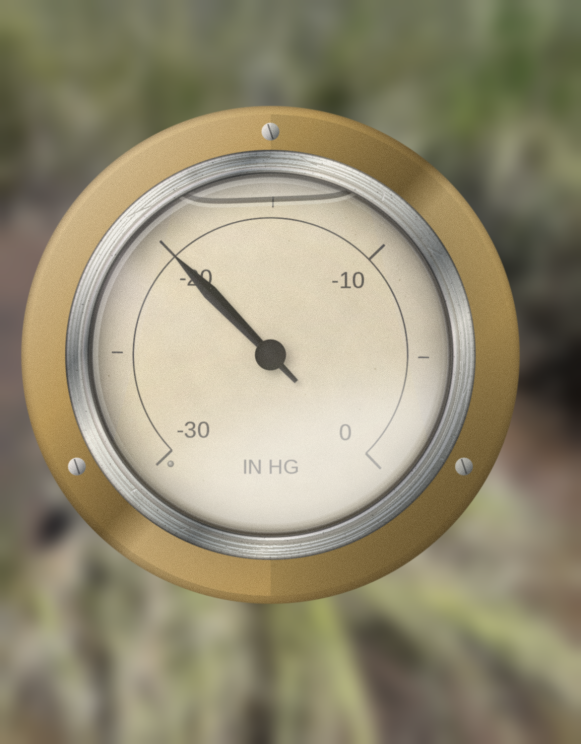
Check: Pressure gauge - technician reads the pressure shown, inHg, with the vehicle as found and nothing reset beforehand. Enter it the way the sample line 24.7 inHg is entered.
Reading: -20 inHg
